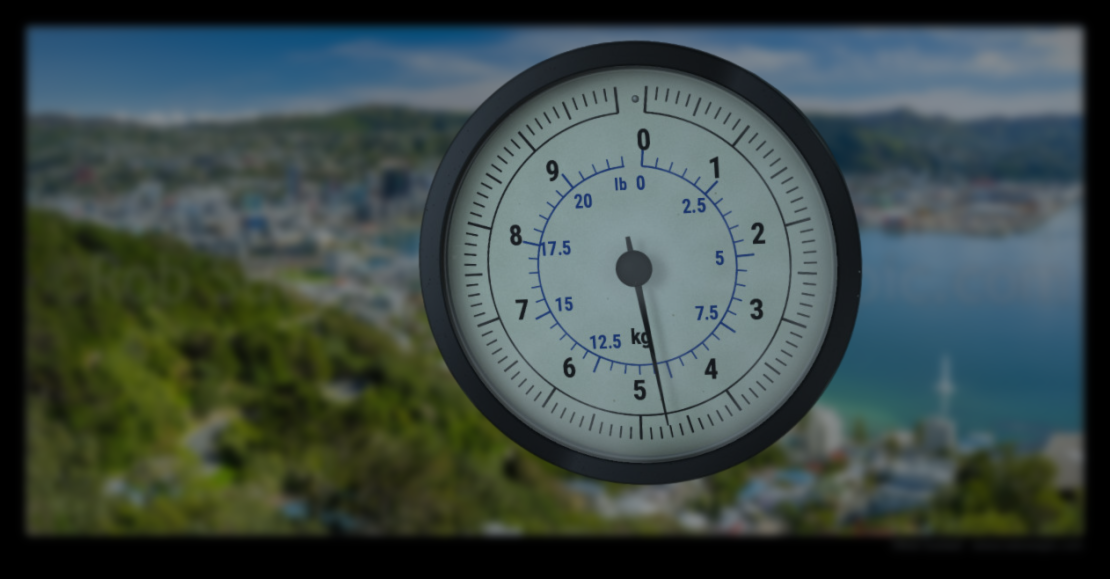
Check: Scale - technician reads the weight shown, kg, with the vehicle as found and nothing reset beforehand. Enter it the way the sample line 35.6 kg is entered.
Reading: 4.7 kg
